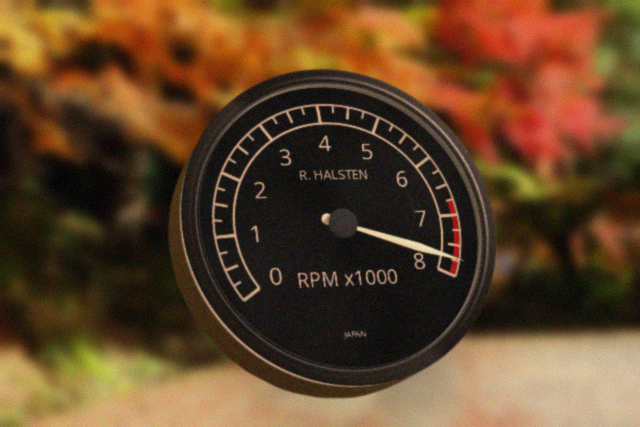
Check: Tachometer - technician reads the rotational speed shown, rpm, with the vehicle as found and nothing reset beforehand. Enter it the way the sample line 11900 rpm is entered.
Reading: 7750 rpm
